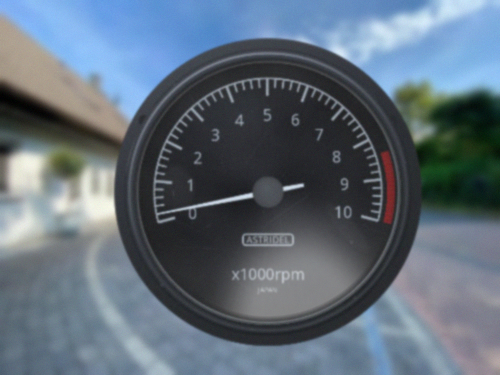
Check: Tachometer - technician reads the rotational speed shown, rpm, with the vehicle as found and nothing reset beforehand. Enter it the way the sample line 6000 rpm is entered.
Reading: 200 rpm
